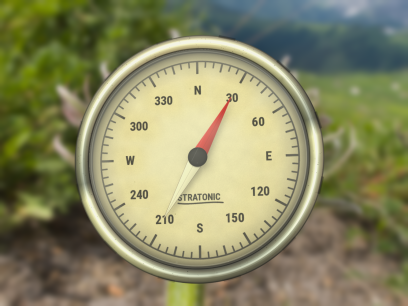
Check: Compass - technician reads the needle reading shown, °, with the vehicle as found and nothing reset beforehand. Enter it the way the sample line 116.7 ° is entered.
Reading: 30 °
